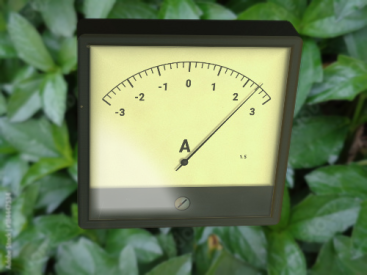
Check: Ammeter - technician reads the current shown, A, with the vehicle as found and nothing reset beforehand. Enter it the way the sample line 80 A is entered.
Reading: 2.4 A
